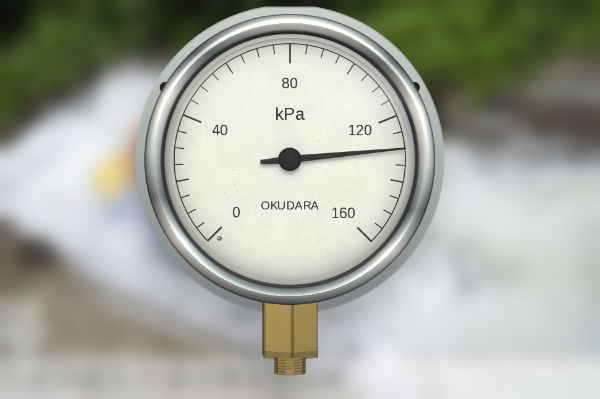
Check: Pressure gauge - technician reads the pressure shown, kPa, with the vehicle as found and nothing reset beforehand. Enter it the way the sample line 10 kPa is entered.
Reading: 130 kPa
